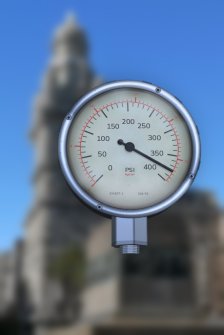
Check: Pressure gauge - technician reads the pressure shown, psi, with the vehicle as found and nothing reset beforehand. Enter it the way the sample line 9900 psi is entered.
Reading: 380 psi
